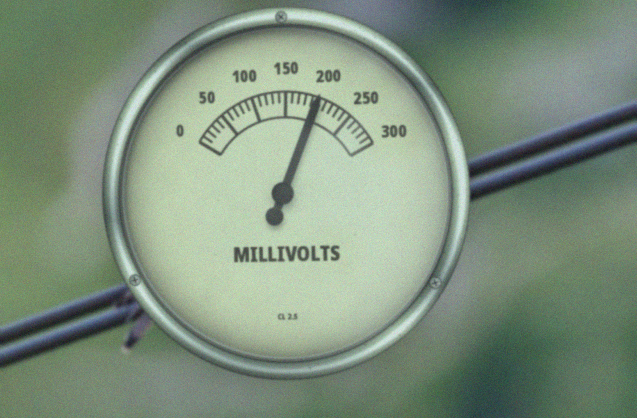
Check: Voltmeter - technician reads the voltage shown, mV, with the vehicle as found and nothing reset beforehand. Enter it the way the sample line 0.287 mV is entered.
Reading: 200 mV
